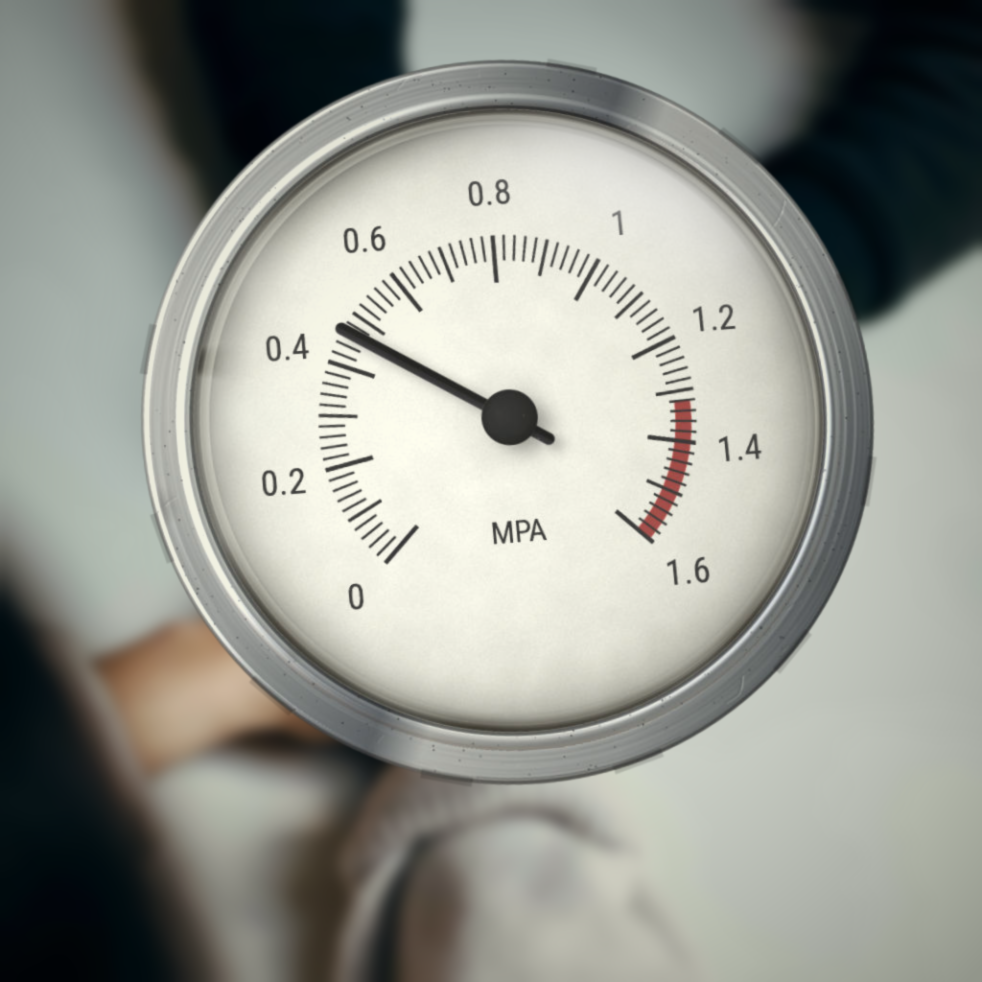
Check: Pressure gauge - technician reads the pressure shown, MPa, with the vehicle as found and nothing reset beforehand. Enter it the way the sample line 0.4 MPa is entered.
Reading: 0.46 MPa
